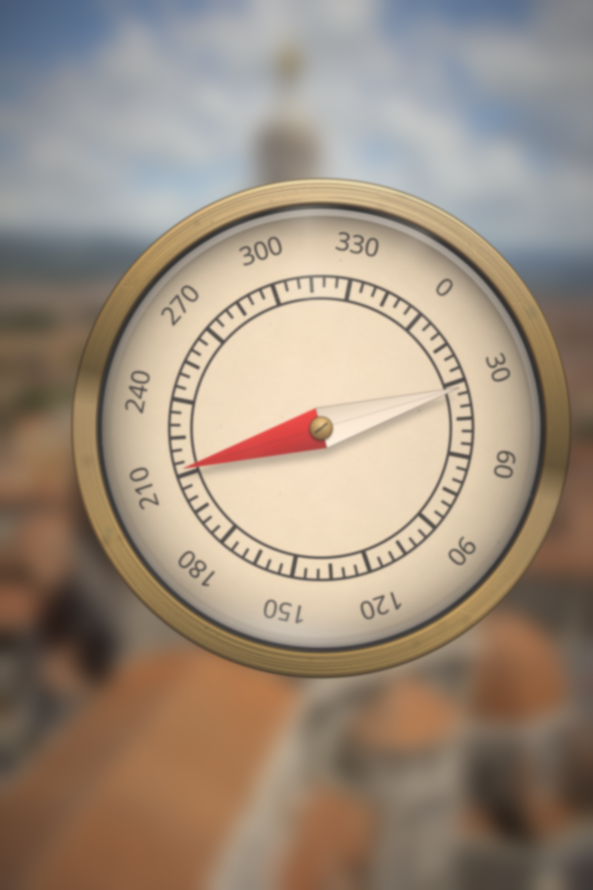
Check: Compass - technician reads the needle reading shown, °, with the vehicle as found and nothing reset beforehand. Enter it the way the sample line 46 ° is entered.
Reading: 212.5 °
